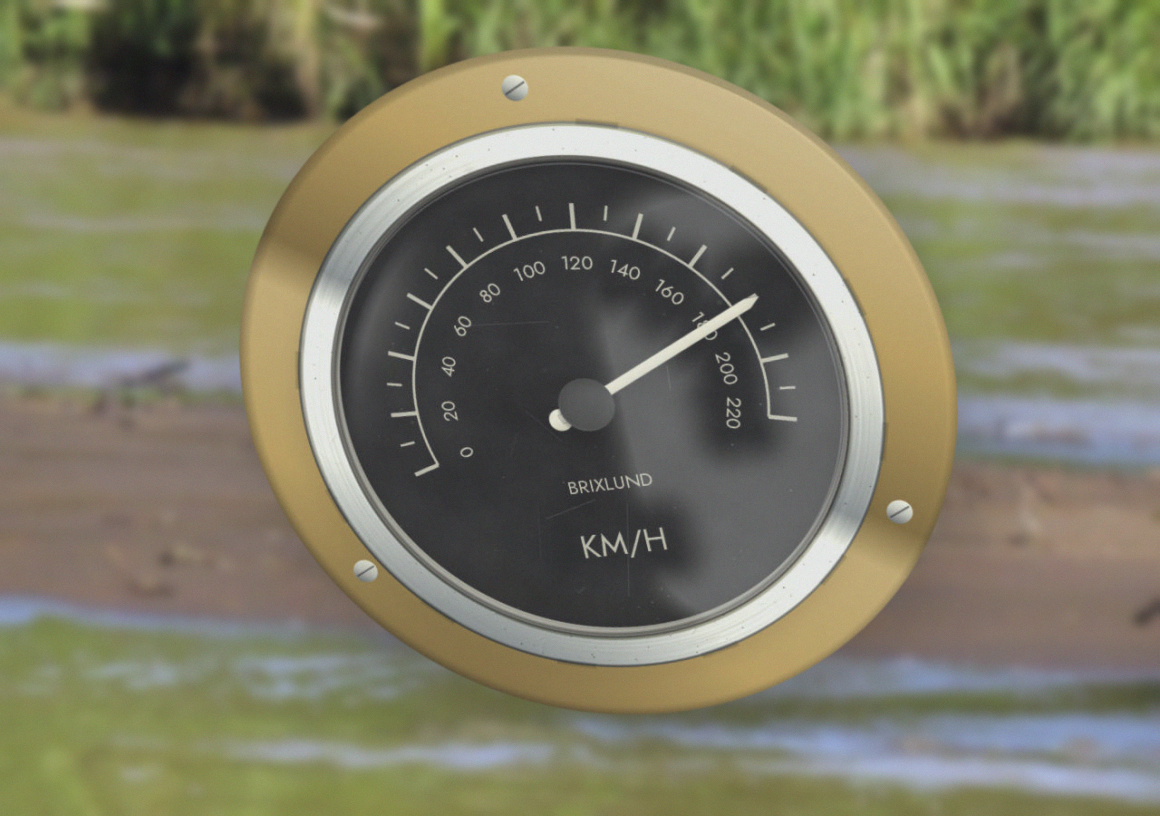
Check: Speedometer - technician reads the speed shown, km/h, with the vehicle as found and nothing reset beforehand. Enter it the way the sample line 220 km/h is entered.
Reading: 180 km/h
